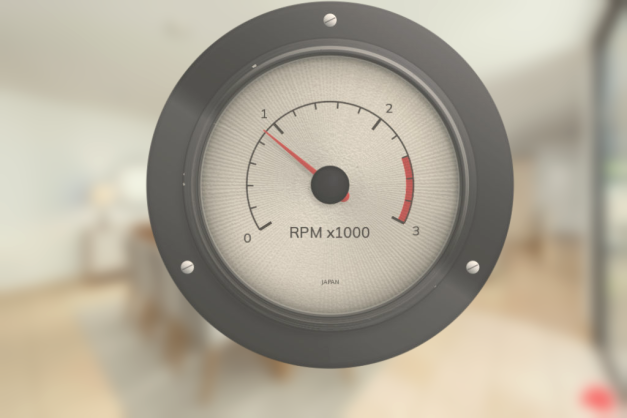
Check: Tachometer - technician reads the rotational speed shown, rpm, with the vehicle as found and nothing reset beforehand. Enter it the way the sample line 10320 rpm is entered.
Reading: 900 rpm
